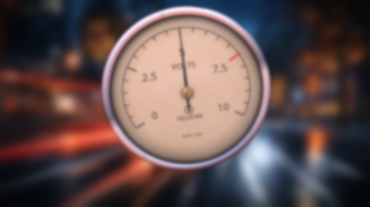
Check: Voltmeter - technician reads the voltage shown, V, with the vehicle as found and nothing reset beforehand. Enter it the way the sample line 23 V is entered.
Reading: 5 V
